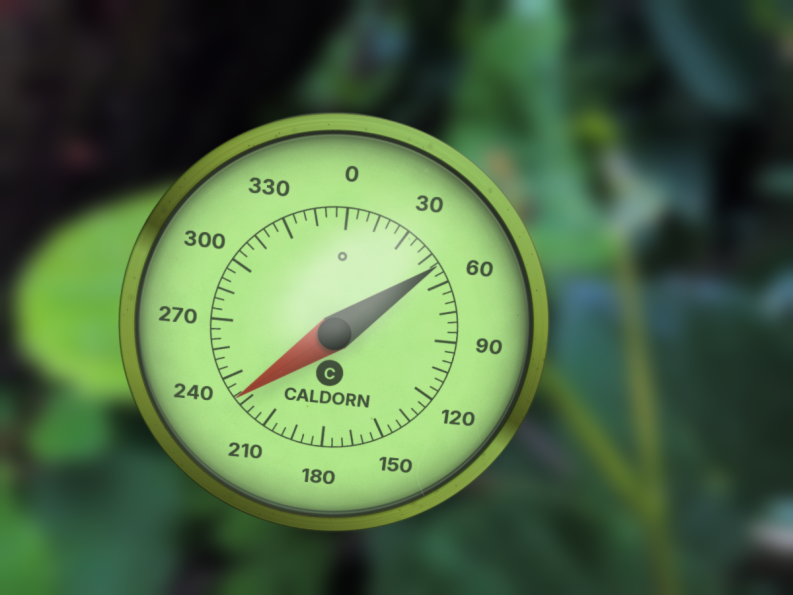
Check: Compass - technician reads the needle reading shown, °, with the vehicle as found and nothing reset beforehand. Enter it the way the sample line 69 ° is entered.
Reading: 230 °
